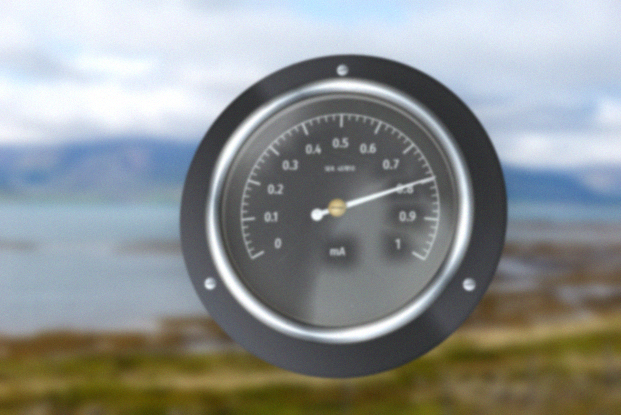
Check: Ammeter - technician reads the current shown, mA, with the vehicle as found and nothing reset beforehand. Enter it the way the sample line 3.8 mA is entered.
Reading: 0.8 mA
